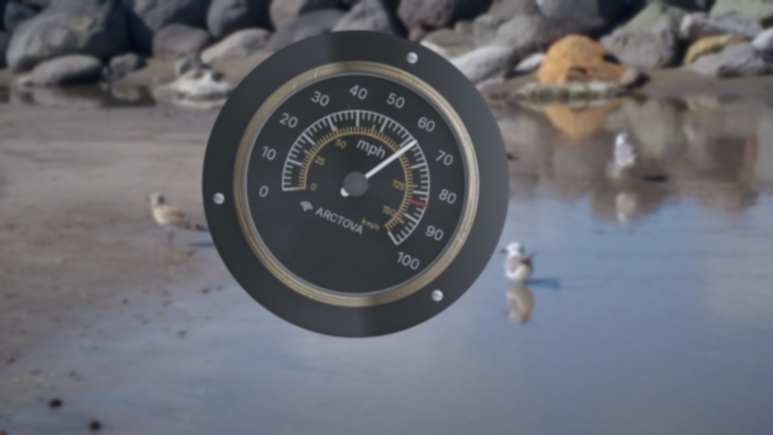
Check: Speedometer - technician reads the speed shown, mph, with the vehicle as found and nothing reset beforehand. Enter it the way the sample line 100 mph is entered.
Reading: 62 mph
